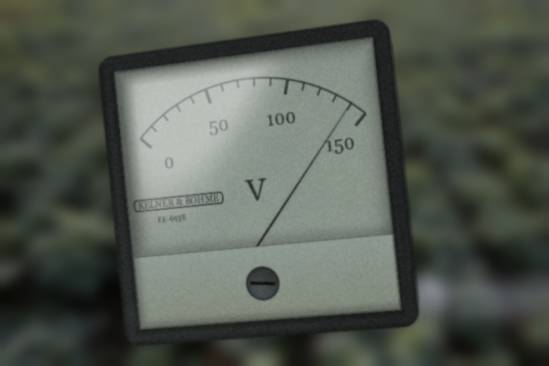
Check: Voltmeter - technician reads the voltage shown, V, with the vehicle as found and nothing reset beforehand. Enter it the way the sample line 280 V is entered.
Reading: 140 V
